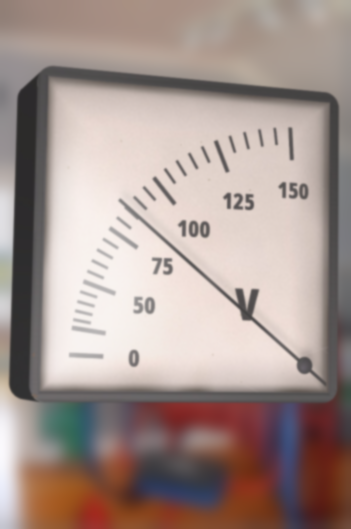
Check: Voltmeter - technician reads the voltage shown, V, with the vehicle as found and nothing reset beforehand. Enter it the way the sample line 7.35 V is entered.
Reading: 85 V
